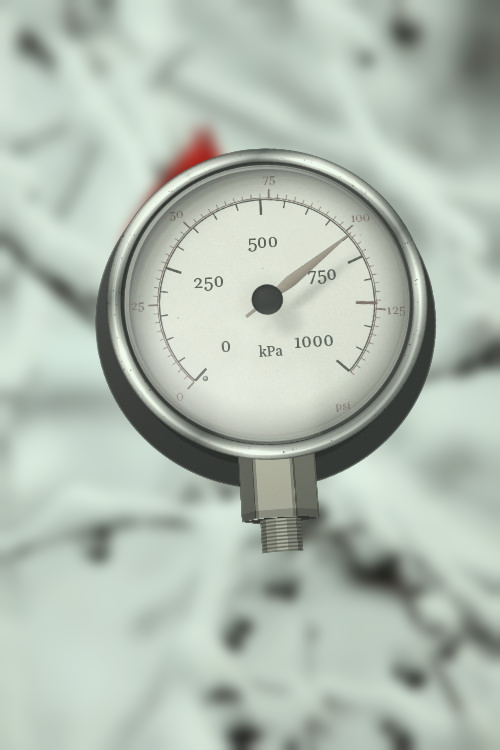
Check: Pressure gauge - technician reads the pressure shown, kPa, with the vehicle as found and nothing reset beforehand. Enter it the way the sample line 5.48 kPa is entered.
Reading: 700 kPa
